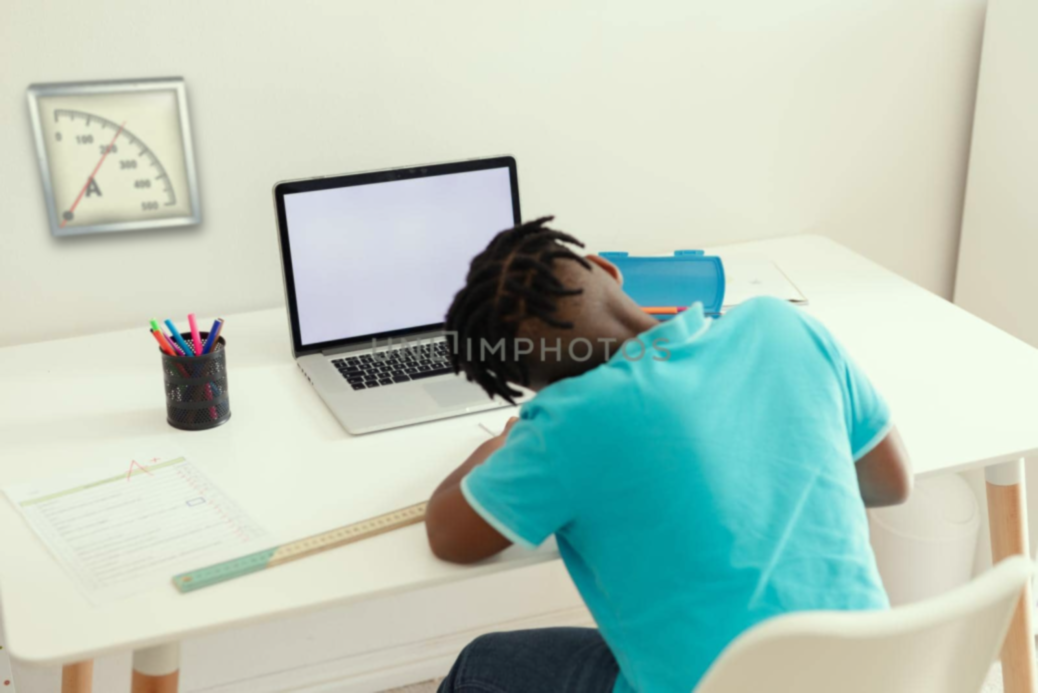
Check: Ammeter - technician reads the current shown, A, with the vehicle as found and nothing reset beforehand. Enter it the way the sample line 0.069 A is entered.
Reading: 200 A
